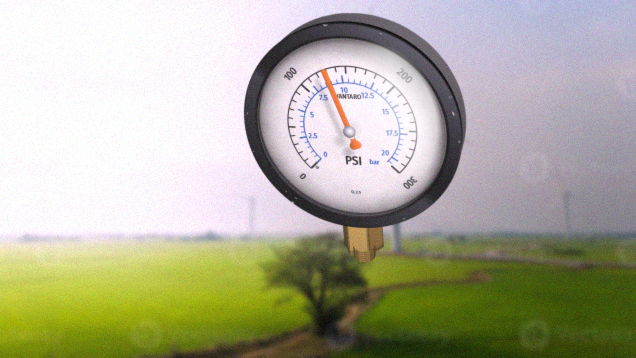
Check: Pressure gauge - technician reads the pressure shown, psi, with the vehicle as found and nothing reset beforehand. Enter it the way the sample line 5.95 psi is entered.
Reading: 130 psi
